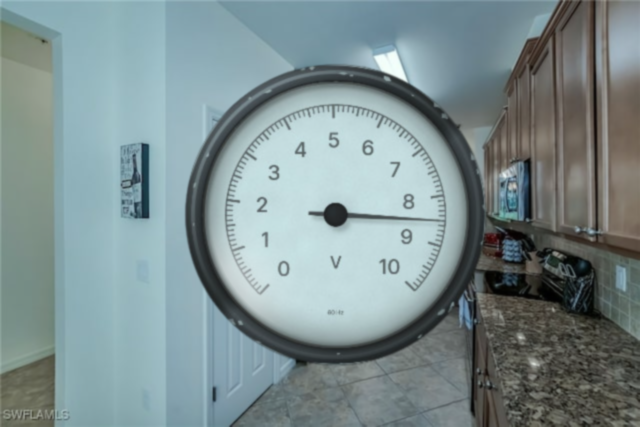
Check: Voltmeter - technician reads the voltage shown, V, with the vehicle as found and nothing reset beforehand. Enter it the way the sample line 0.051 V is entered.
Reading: 8.5 V
